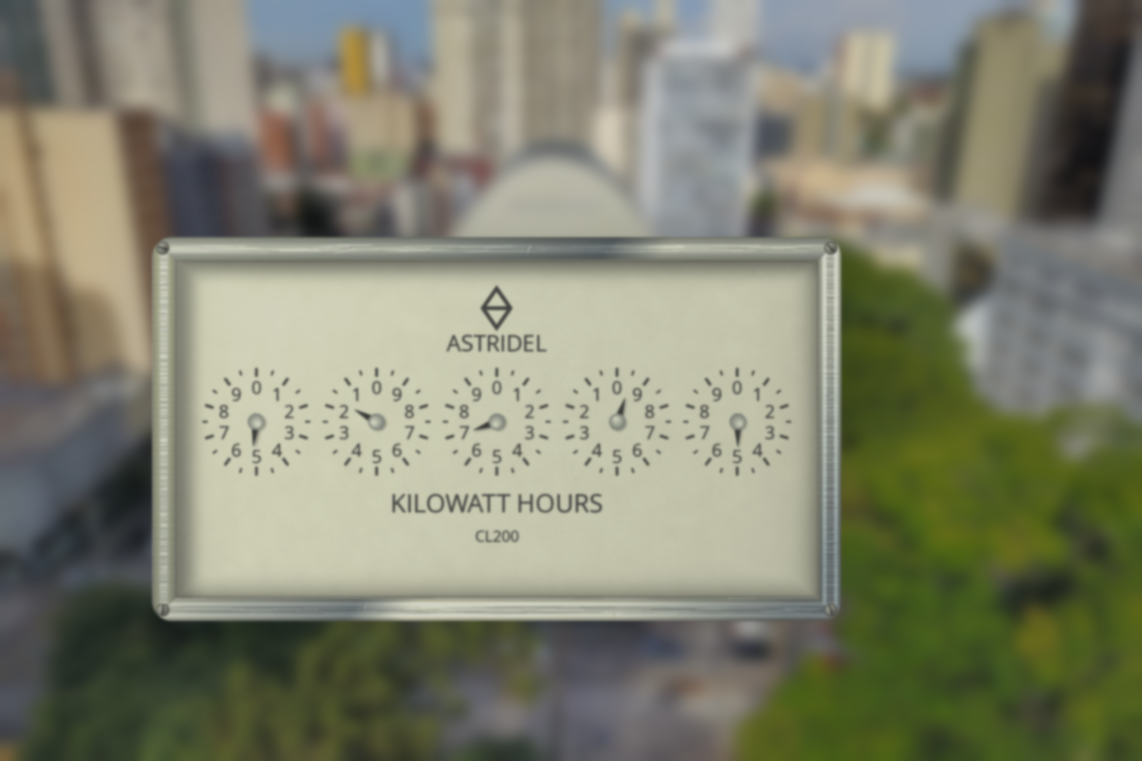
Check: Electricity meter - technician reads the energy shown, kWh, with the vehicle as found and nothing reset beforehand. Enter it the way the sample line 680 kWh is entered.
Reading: 51695 kWh
